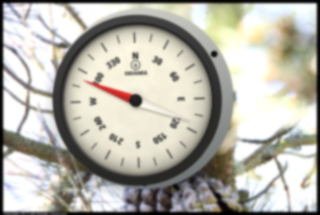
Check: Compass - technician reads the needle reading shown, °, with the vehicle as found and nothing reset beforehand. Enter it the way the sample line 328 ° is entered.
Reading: 292.5 °
